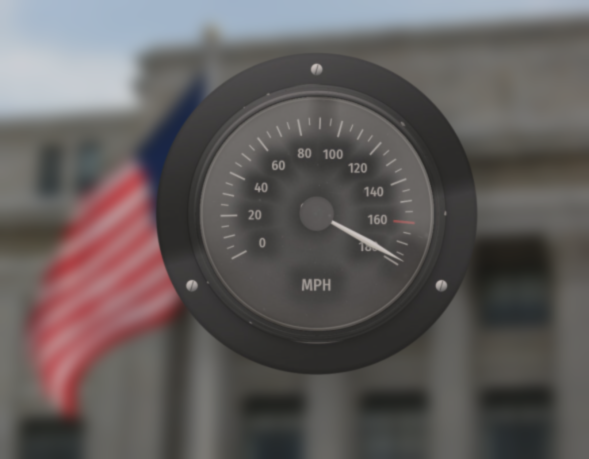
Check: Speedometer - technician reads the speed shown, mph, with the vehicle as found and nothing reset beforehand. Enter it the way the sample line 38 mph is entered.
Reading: 177.5 mph
